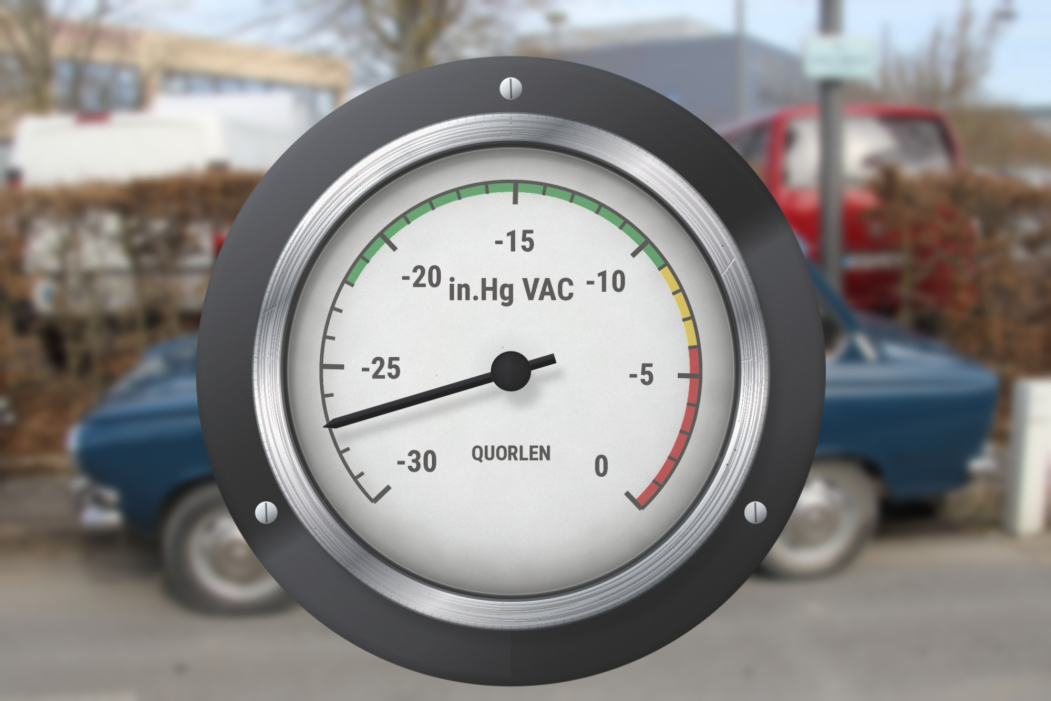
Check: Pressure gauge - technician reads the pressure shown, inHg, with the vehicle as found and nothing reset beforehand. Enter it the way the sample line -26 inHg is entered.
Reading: -27 inHg
